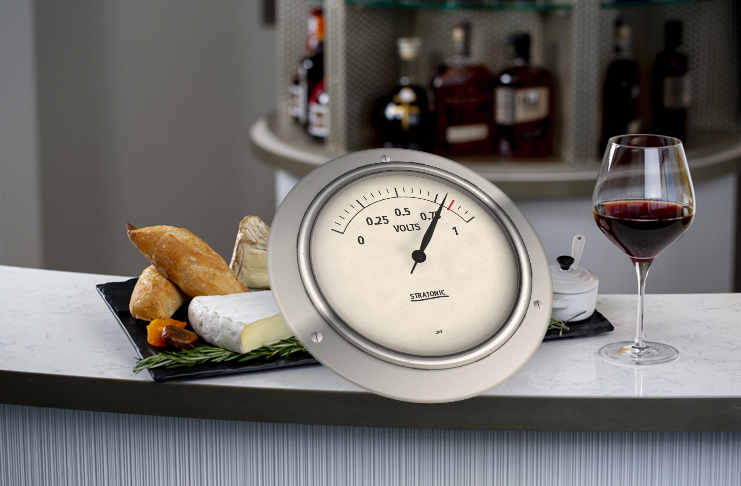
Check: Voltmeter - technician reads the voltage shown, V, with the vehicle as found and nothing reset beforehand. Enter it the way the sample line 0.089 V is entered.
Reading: 0.8 V
